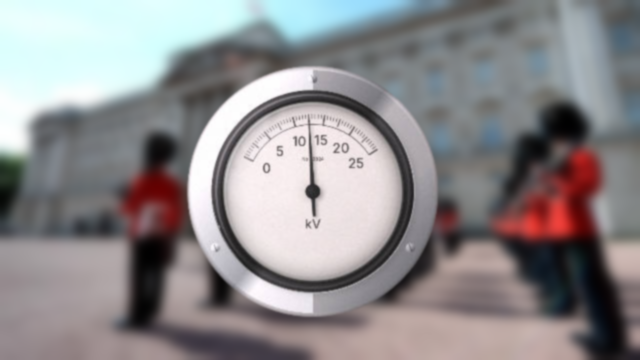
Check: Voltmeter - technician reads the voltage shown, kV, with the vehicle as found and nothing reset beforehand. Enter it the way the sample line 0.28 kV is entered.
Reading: 12.5 kV
